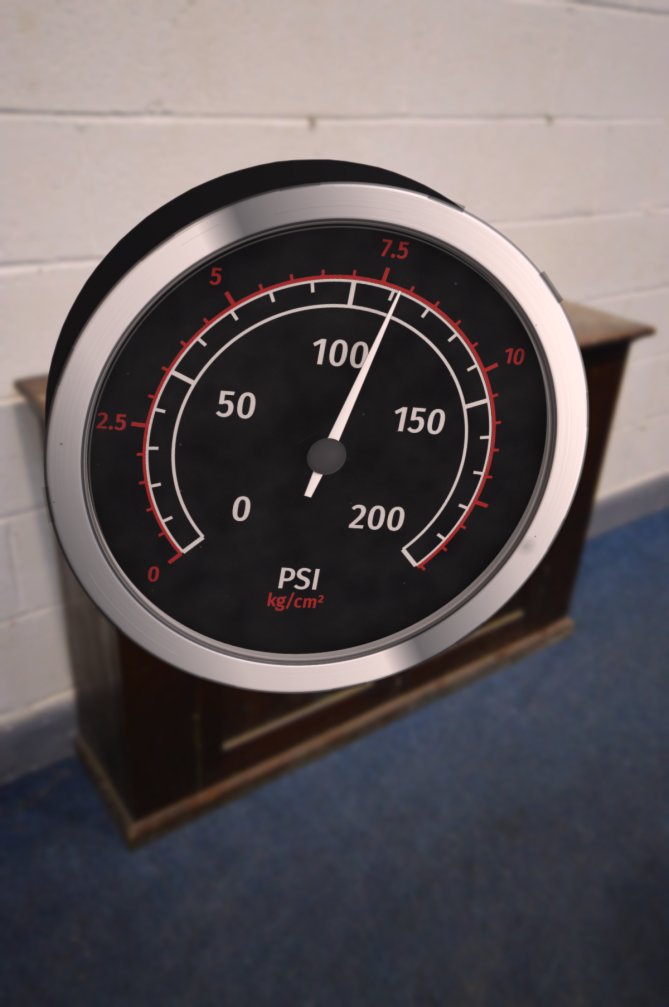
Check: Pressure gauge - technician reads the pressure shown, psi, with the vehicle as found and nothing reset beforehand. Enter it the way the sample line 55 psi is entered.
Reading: 110 psi
